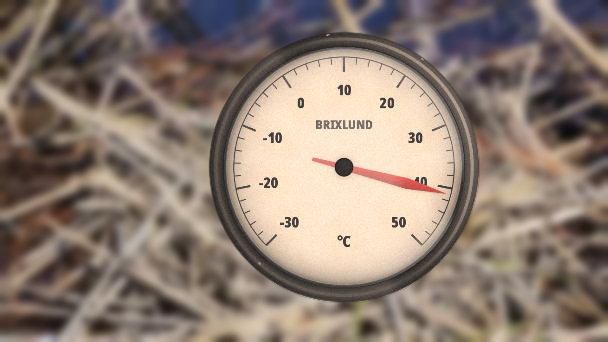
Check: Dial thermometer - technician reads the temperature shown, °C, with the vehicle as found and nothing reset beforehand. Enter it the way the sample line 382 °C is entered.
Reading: 41 °C
